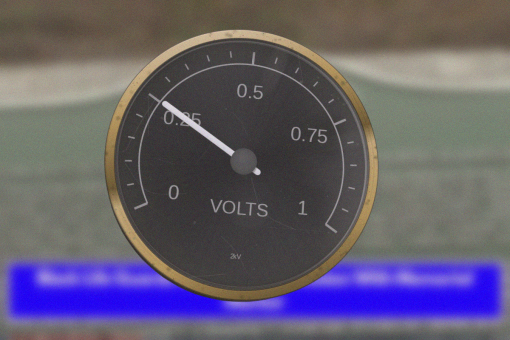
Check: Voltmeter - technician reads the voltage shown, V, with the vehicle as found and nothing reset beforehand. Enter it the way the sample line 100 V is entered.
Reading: 0.25 V
